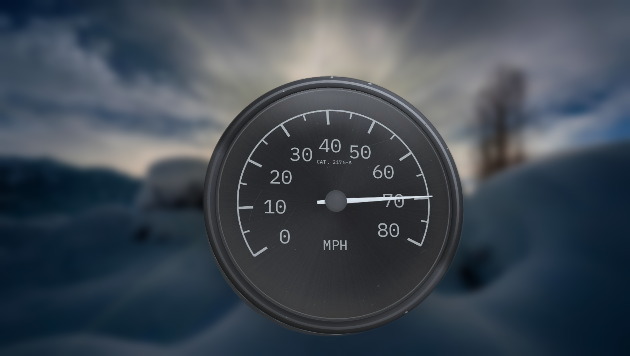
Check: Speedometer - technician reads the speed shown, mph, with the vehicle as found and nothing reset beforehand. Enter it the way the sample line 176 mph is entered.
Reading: 70 mph
